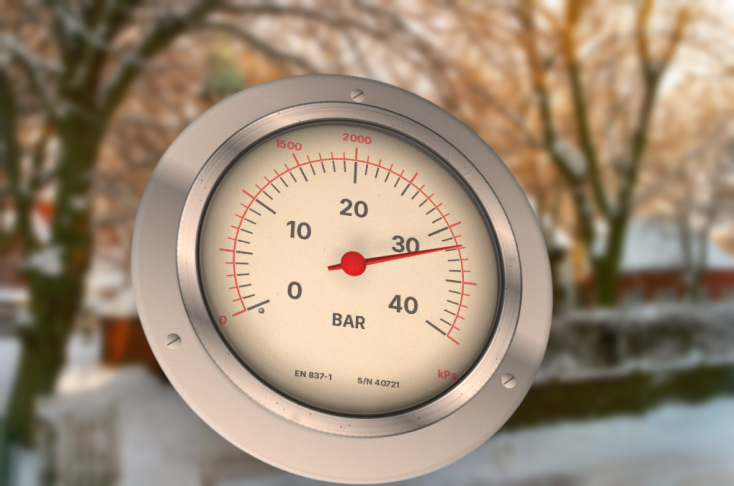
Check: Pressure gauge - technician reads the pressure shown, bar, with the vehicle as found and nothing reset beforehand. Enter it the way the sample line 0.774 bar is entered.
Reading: 32 bar
